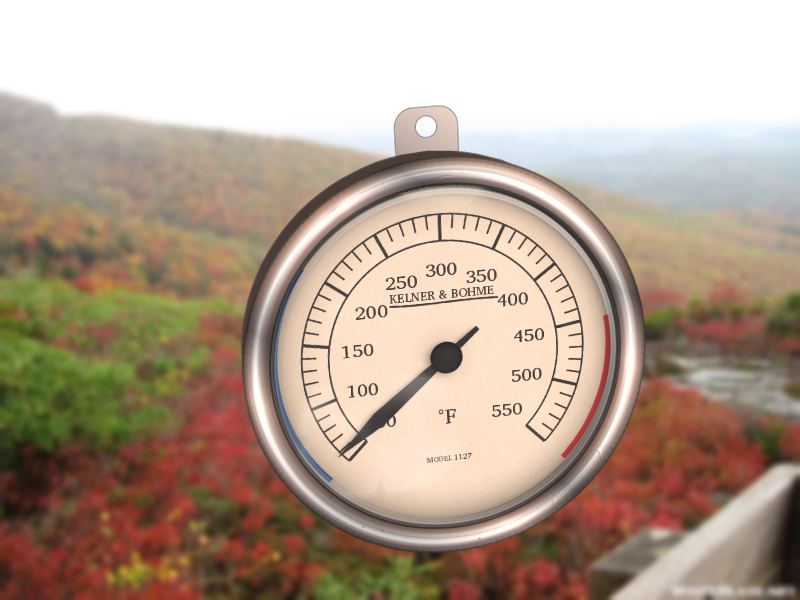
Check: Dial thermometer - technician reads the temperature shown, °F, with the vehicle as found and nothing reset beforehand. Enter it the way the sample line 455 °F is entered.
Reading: 60 °F
